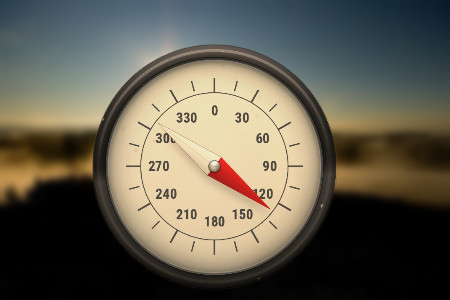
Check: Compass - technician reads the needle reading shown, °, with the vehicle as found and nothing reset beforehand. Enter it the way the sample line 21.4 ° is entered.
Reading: 127.5 °
